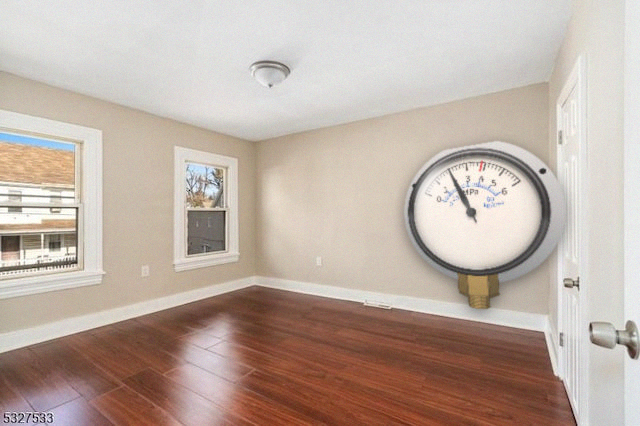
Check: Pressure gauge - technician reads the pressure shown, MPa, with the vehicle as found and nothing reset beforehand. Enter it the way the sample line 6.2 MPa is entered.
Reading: 2 MPa
